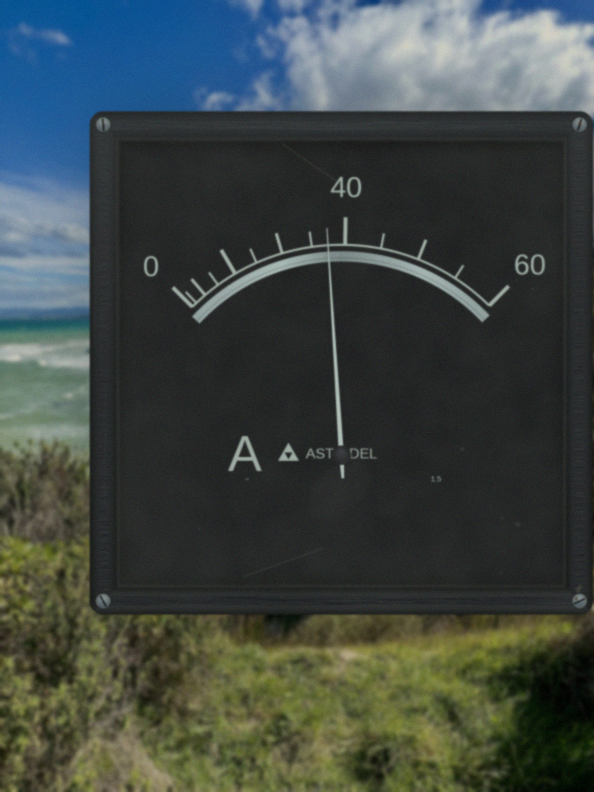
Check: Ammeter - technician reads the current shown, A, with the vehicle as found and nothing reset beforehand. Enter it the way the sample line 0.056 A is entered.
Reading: 37.5 A
